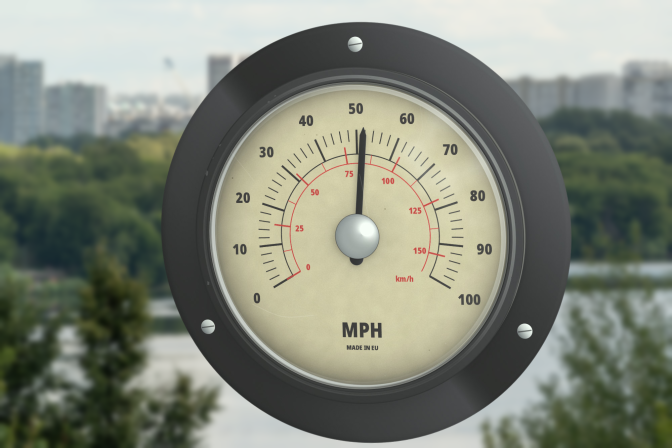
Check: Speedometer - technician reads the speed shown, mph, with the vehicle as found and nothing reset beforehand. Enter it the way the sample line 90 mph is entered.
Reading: 52 mph
